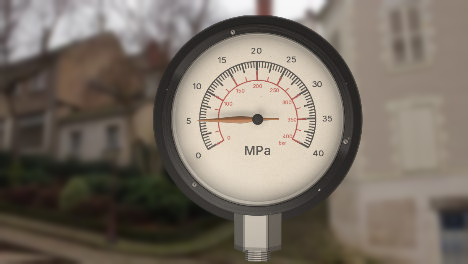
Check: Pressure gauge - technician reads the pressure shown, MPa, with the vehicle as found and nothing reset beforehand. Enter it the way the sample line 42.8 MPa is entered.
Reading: 5 MPa
